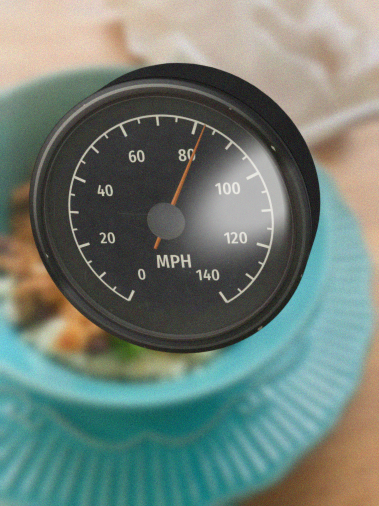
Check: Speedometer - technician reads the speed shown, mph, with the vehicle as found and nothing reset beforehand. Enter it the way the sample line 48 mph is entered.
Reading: 82.5 mph
